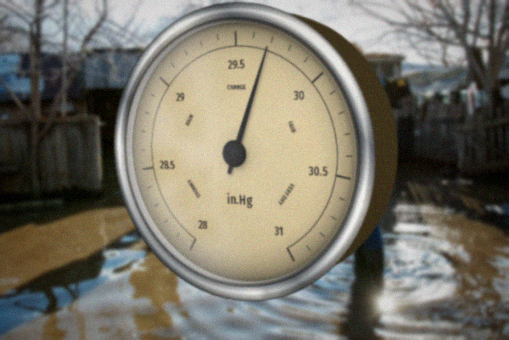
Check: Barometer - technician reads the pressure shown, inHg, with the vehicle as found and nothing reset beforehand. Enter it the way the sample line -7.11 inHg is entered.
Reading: 29.7 inHg
